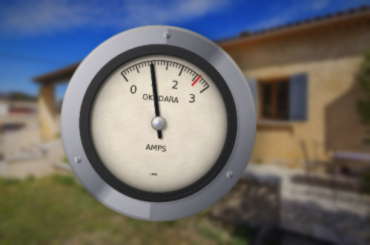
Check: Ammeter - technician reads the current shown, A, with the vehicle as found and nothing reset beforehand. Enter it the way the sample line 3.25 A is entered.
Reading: 1 A
